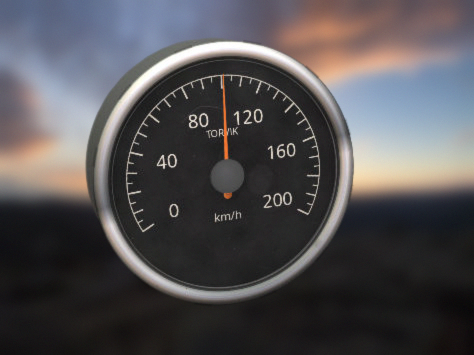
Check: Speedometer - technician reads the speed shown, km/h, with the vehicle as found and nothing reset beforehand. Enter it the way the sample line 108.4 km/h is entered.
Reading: 100 km/h
